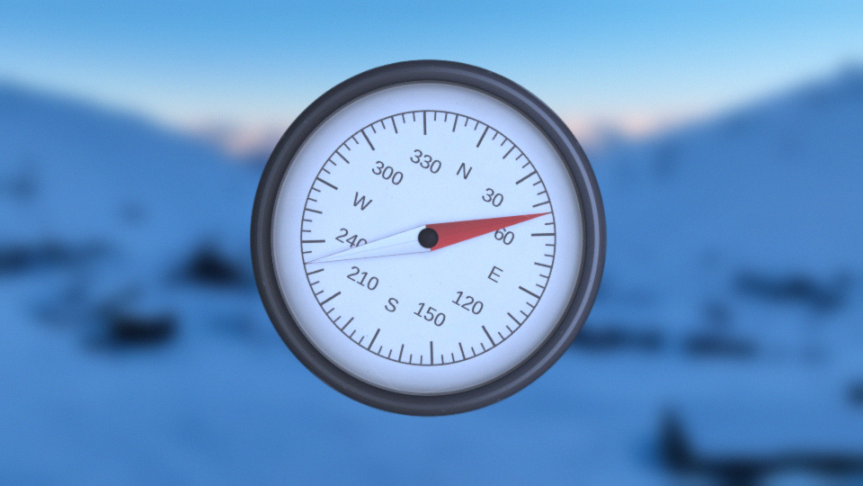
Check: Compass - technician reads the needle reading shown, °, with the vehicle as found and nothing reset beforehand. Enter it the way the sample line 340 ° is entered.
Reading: 50 °
